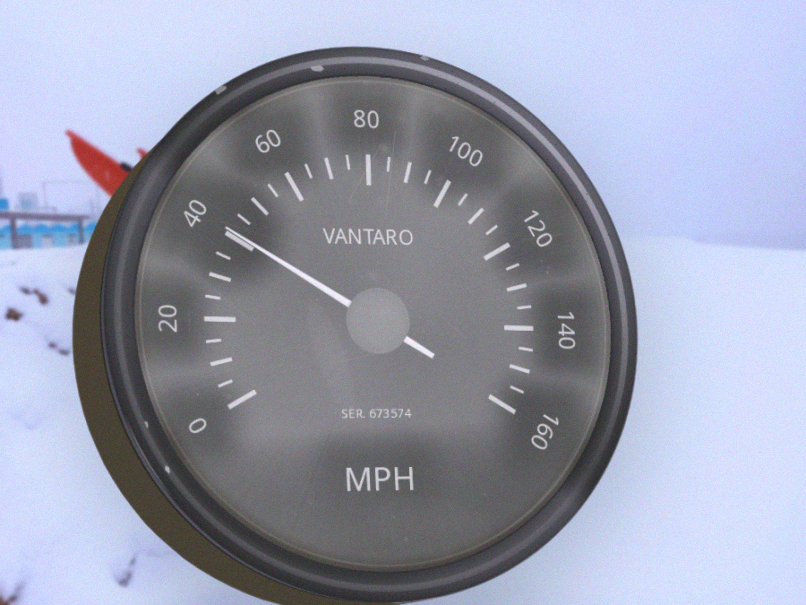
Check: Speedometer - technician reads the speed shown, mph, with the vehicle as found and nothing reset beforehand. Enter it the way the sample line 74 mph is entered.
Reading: 40 mph
